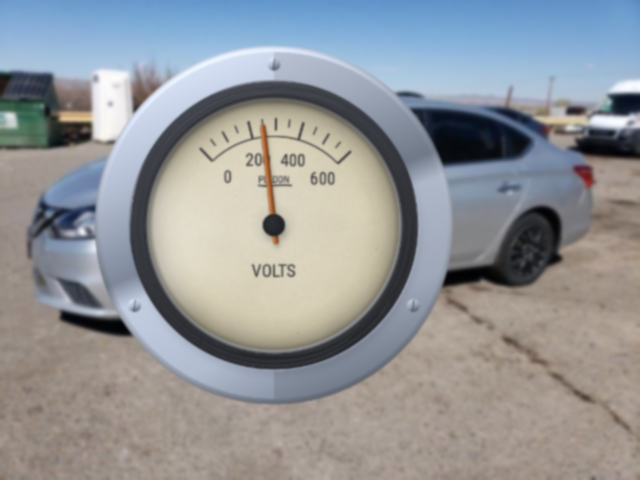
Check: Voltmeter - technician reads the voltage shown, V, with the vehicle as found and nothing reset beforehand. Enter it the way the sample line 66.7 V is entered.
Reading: 250 V
